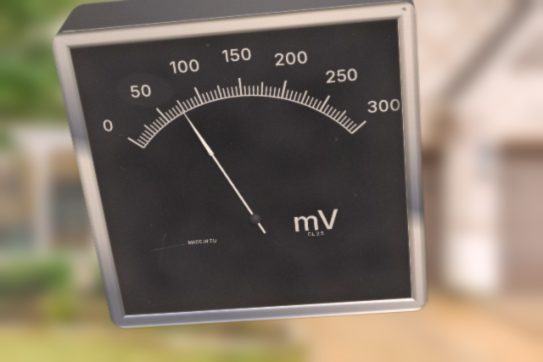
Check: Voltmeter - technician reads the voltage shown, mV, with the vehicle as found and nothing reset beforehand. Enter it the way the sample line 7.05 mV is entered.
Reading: 75 mV
